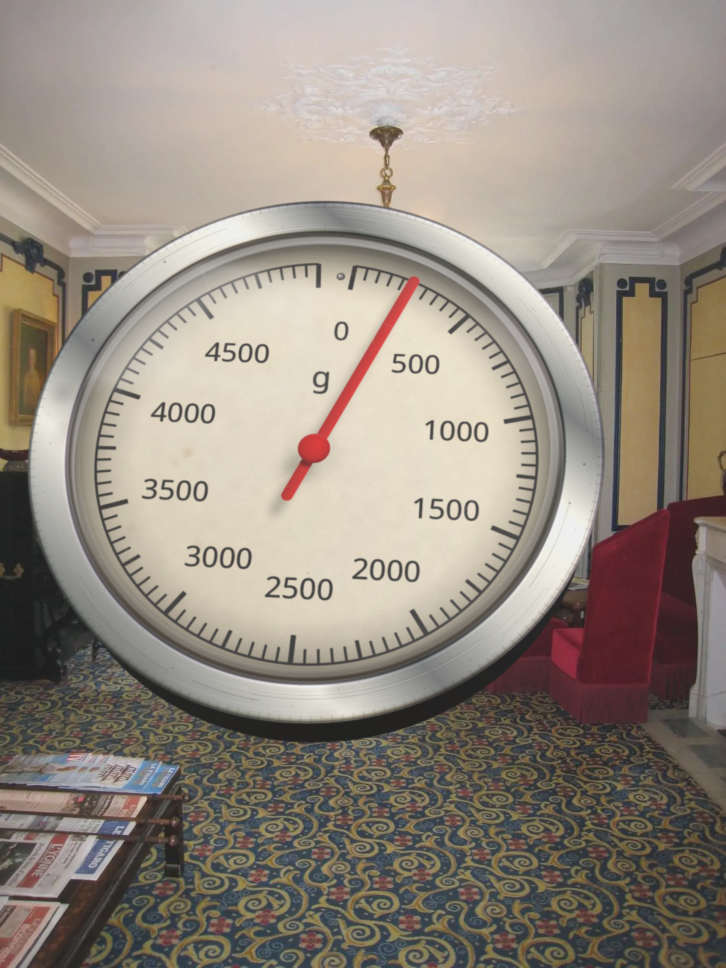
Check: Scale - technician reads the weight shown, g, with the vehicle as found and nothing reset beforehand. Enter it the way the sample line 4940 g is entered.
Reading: 250 g
